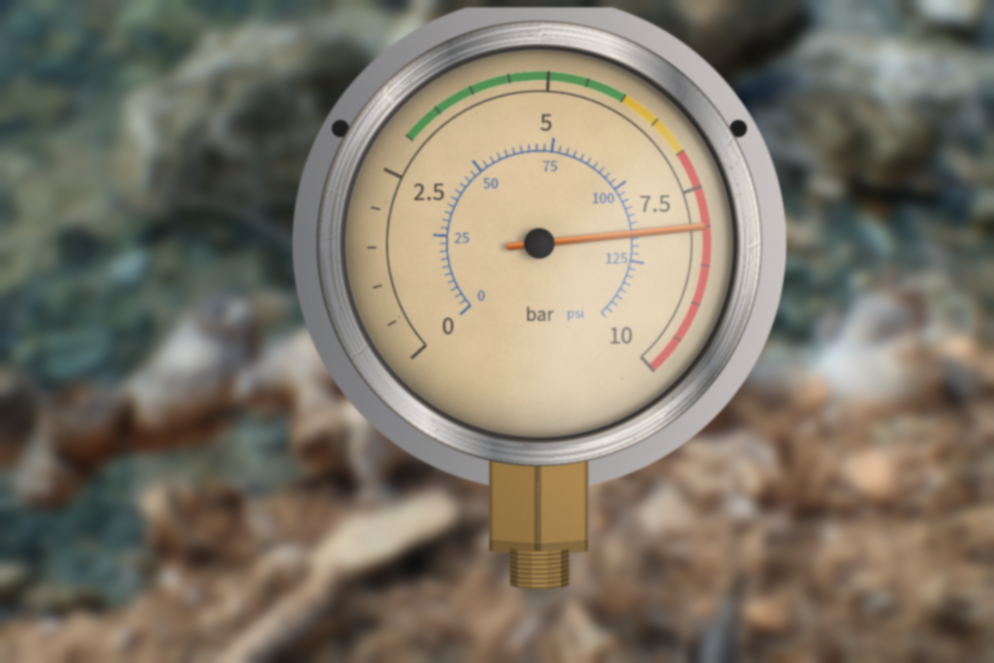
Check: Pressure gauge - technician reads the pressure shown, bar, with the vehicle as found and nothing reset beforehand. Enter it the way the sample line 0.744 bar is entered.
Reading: 8 bar
